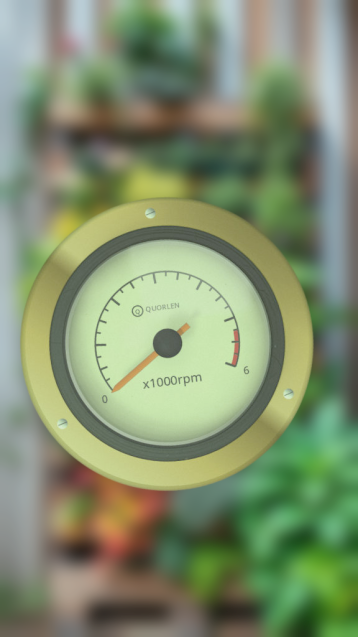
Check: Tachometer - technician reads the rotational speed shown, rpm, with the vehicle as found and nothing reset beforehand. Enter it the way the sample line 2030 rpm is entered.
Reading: 0 rpm
